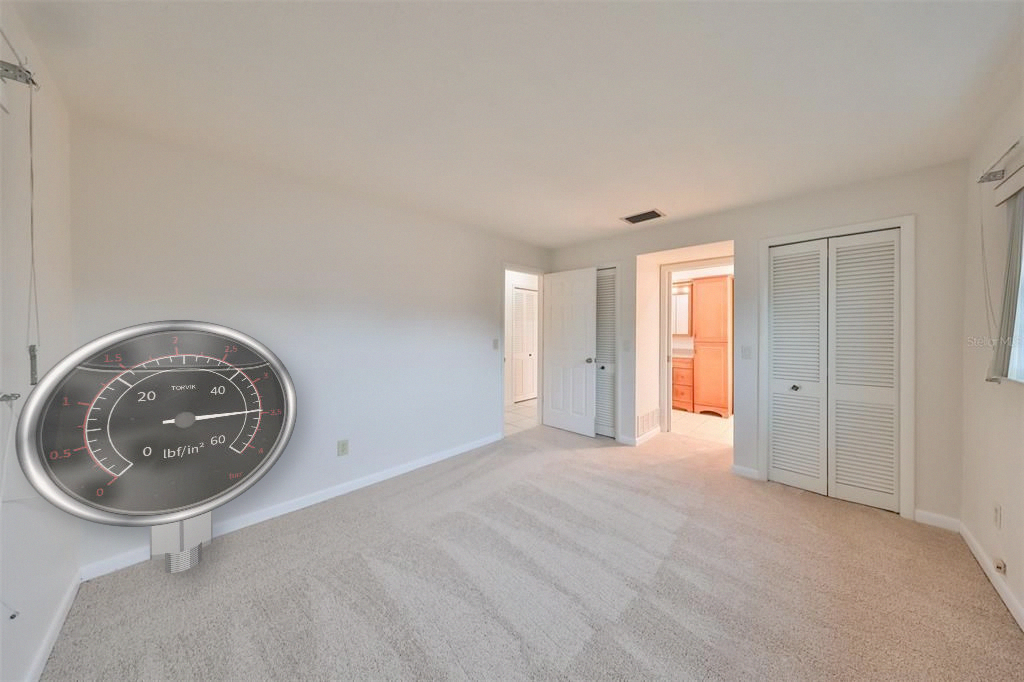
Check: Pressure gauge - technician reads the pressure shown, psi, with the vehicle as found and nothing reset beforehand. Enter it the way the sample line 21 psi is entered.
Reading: 50 psi
